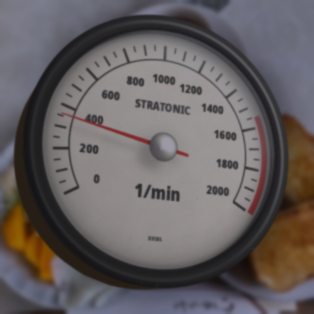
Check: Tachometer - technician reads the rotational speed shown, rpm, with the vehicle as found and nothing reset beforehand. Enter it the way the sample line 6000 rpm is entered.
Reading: 350 rpm
